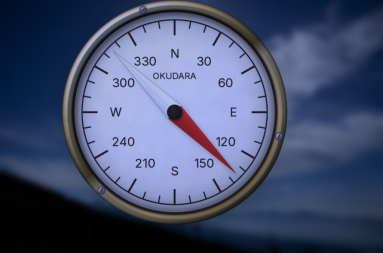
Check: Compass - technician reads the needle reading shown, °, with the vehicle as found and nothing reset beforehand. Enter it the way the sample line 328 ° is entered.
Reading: 135 °
